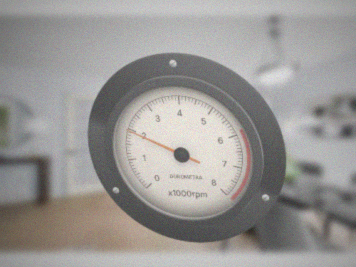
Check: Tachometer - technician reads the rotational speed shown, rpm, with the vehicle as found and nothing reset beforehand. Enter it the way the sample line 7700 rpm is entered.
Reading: 2000 rpm
